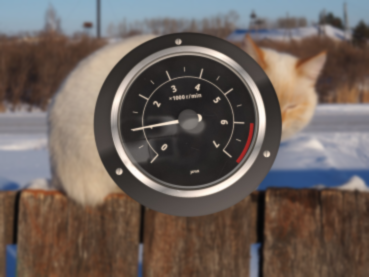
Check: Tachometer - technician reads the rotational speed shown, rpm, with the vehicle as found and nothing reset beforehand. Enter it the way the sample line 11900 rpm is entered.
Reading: 1000 rpm
